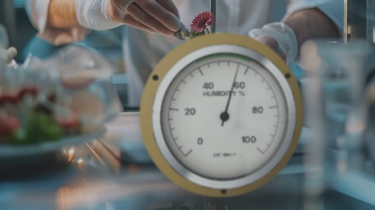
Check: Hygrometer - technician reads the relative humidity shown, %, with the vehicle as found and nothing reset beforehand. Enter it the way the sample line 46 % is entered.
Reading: 56 %
